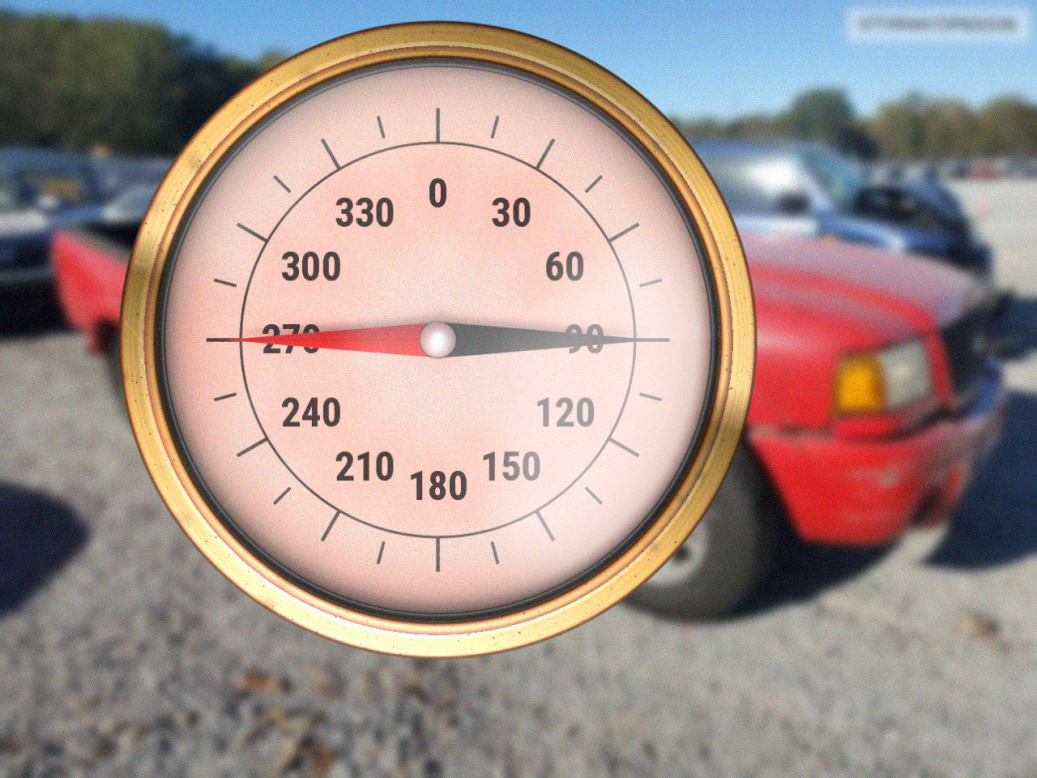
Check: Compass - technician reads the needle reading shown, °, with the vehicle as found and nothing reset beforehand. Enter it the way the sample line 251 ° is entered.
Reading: 270 °
